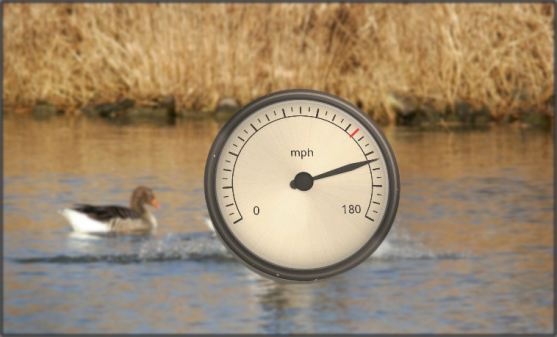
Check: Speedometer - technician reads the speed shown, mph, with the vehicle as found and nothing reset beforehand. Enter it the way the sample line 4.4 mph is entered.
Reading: 145 mph
